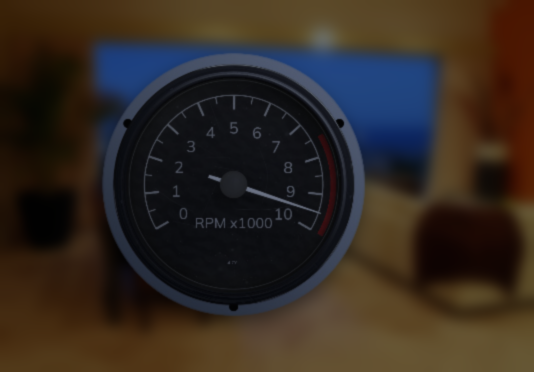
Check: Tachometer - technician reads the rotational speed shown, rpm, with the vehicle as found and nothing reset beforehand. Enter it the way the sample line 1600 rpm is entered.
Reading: 9500 rpm
